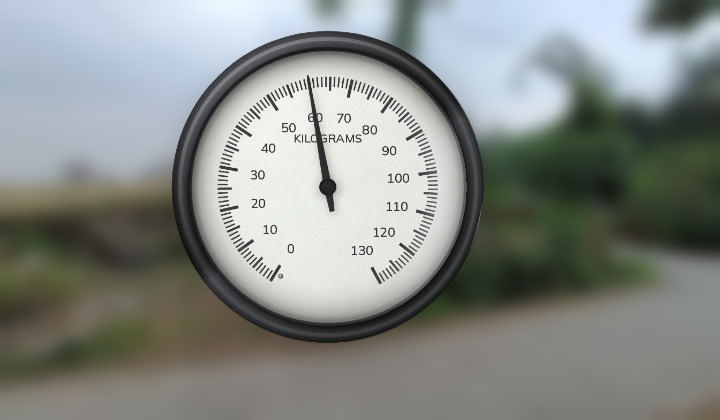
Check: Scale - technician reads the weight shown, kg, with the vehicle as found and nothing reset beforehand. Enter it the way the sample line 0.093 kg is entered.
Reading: 60 kg
